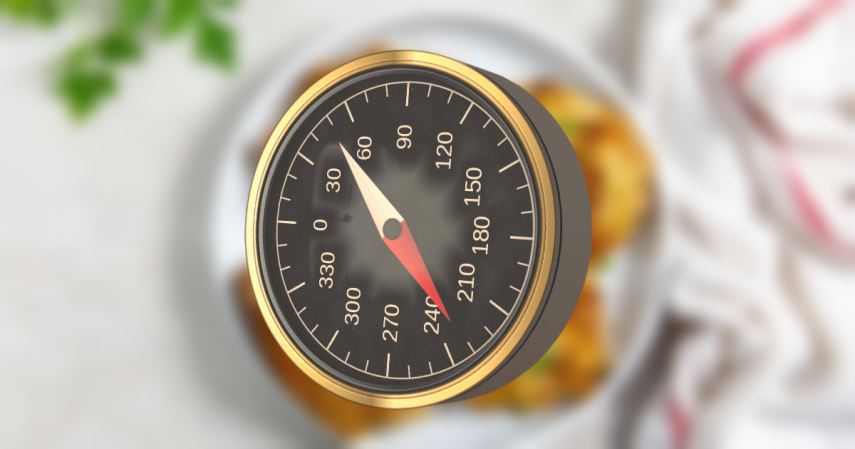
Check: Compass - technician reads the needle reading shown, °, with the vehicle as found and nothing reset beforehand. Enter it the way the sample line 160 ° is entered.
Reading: 230 °
